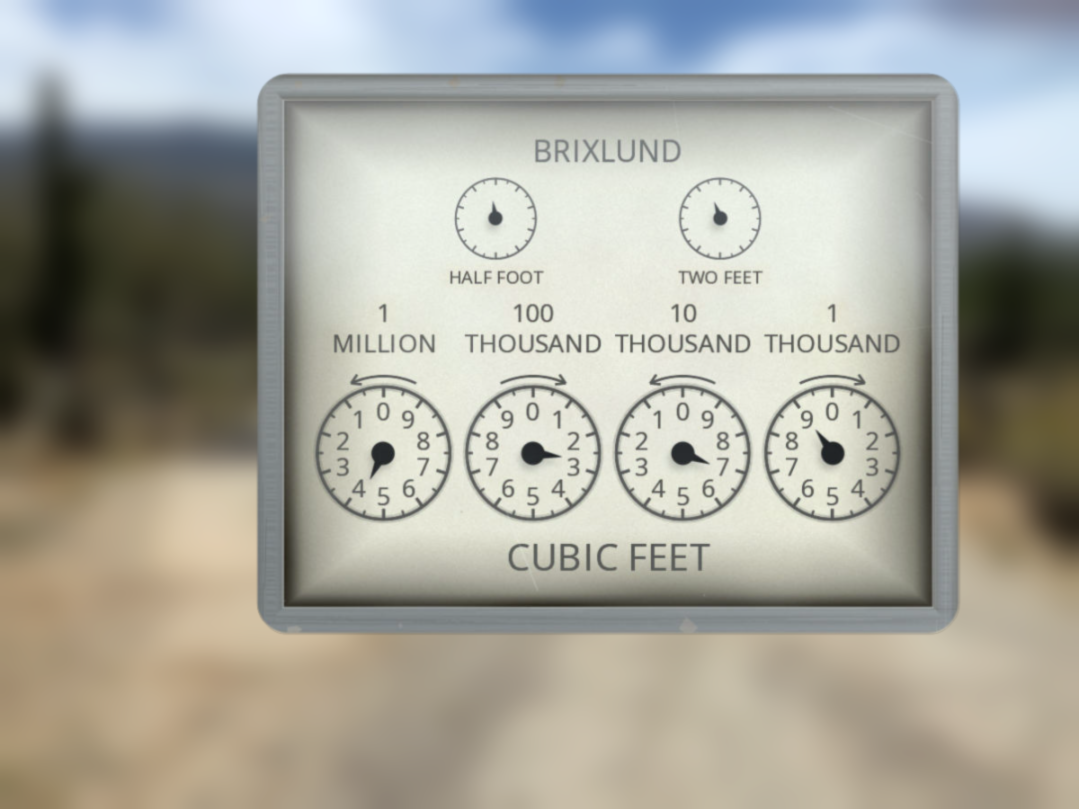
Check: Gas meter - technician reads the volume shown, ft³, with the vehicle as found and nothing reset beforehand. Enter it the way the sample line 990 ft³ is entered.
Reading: 426900 ft³
